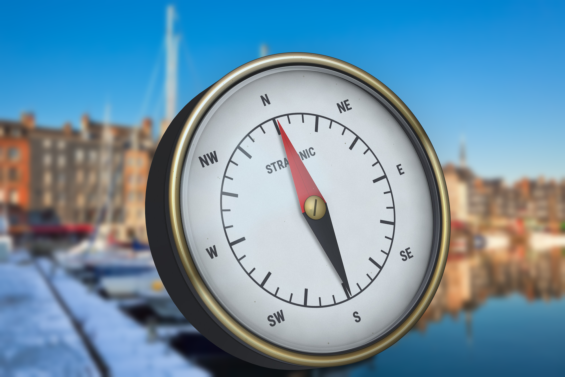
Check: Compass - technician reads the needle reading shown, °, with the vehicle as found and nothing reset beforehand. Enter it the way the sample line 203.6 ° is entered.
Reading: 0 °
